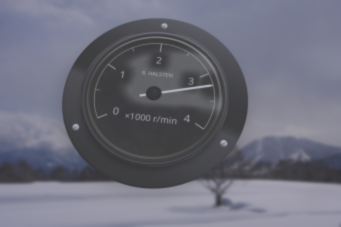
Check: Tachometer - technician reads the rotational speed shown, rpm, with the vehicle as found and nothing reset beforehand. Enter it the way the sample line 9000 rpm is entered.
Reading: 3250 rpm
